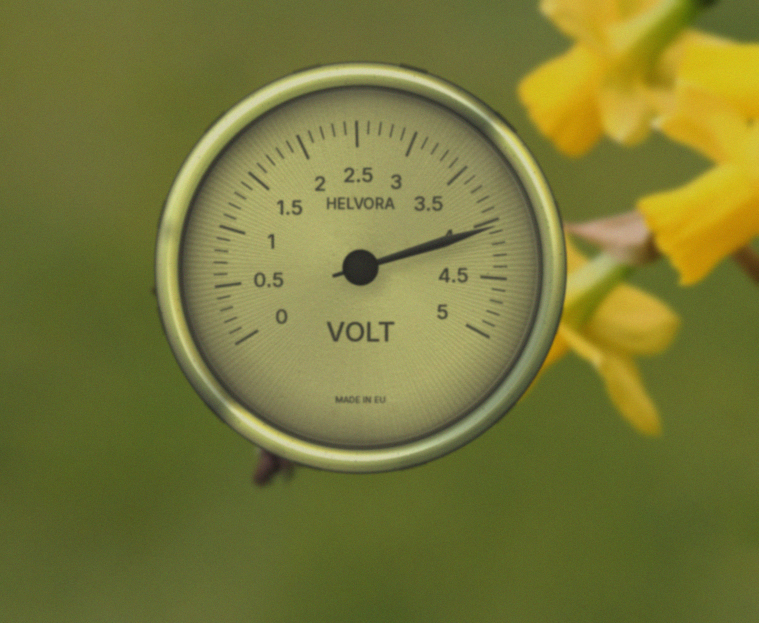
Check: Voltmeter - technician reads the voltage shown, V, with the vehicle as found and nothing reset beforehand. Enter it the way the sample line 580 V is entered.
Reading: 4.05 V
